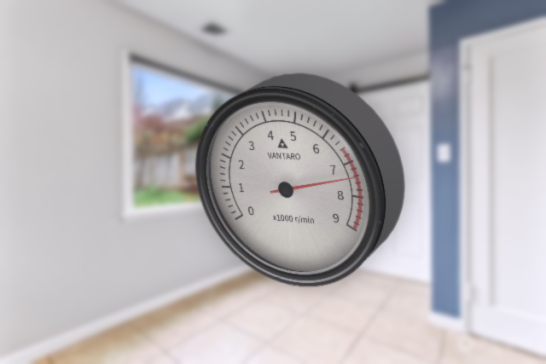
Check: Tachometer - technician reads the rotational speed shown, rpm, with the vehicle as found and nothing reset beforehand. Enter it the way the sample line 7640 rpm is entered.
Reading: 7400 rpm
